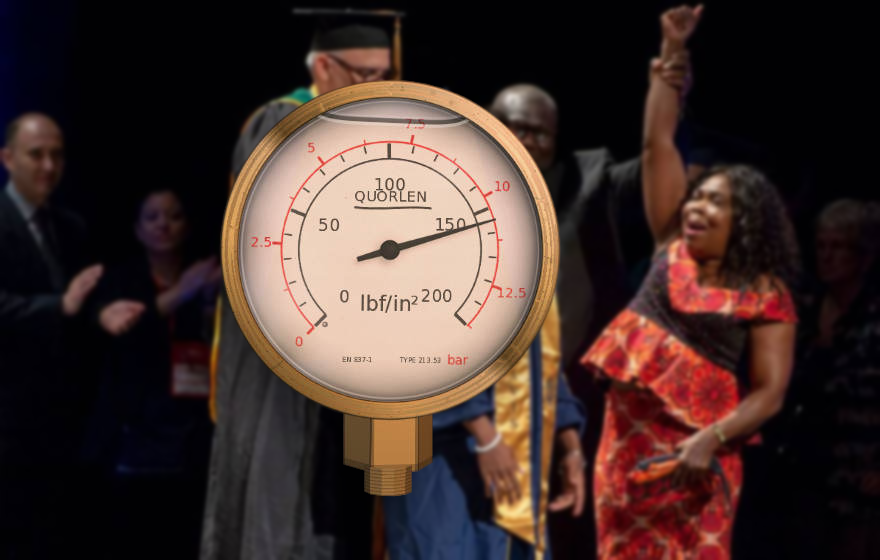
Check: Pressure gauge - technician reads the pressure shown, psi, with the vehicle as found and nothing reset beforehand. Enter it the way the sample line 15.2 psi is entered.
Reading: 155 psi
